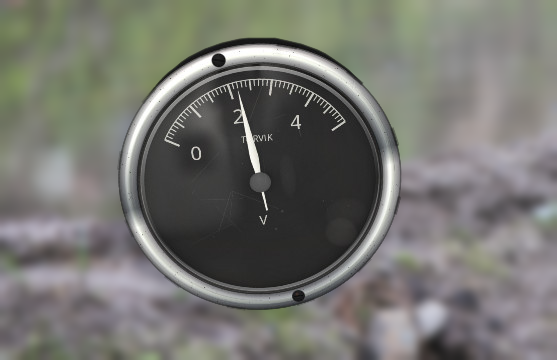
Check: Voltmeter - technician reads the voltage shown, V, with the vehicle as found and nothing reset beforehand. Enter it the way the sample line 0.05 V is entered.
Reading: 2.2 V
